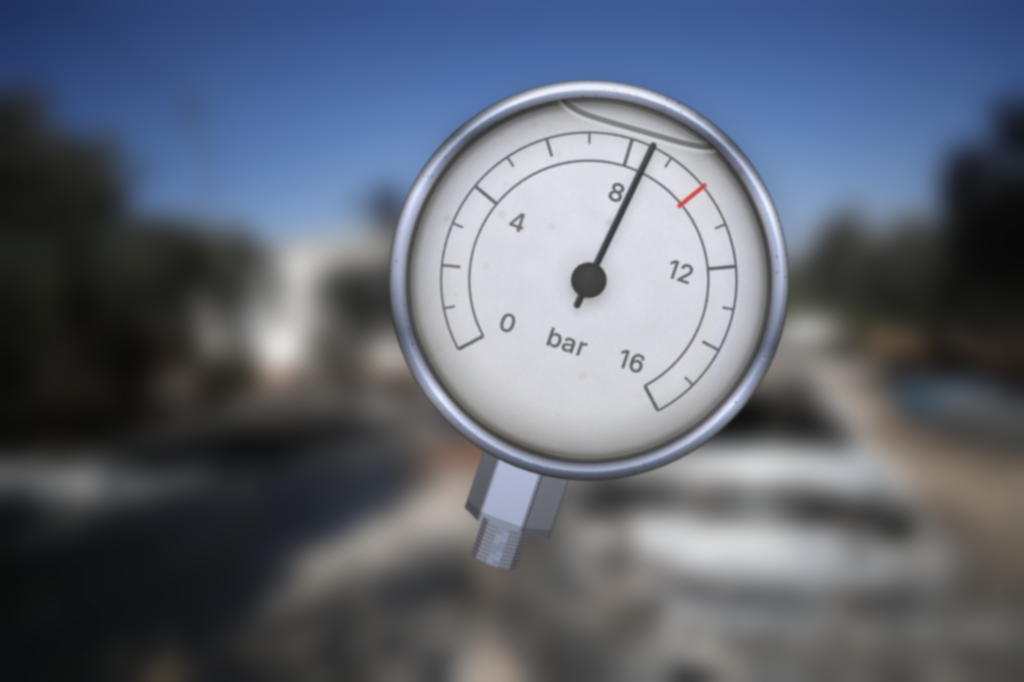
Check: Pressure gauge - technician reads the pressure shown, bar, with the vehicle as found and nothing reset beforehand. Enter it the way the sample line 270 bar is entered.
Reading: 8.5 bar
